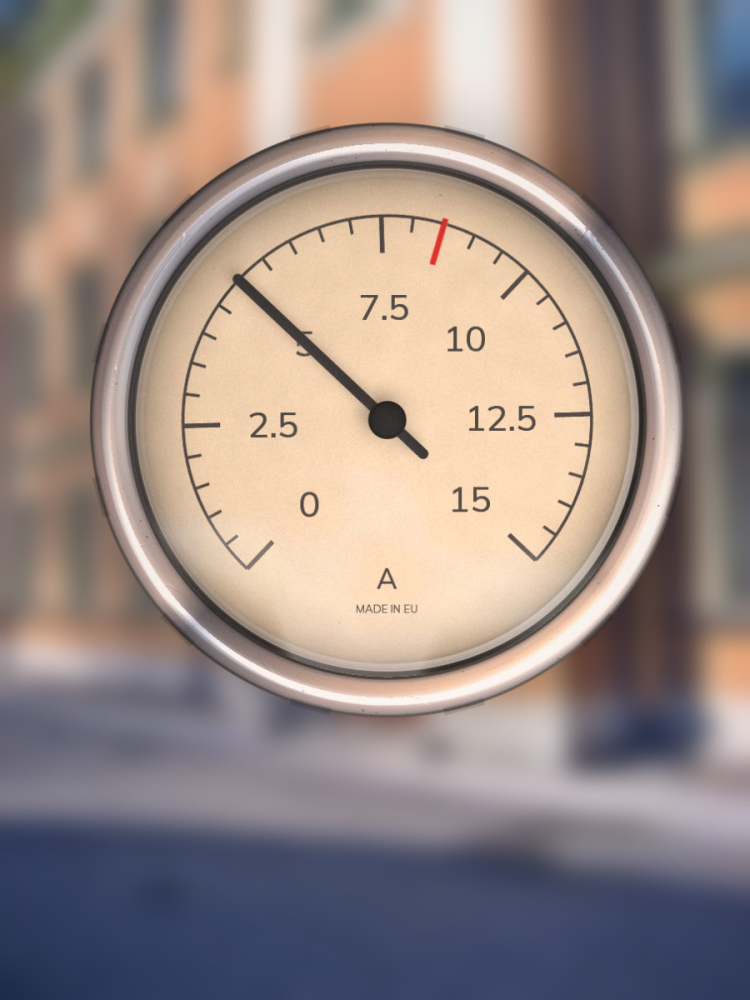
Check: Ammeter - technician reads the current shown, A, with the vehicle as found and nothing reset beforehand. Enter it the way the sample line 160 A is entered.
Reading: 5 A
